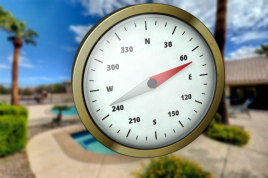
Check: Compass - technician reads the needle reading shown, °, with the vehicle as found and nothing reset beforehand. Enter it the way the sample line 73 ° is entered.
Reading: 70 °
